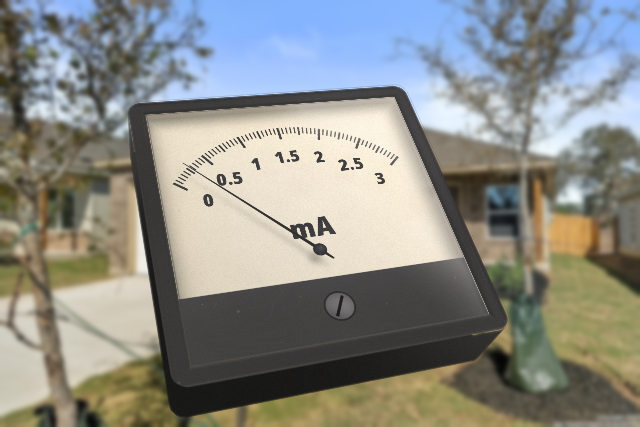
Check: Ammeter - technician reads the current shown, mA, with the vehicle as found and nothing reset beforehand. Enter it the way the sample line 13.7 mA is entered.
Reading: 0.25 mA
